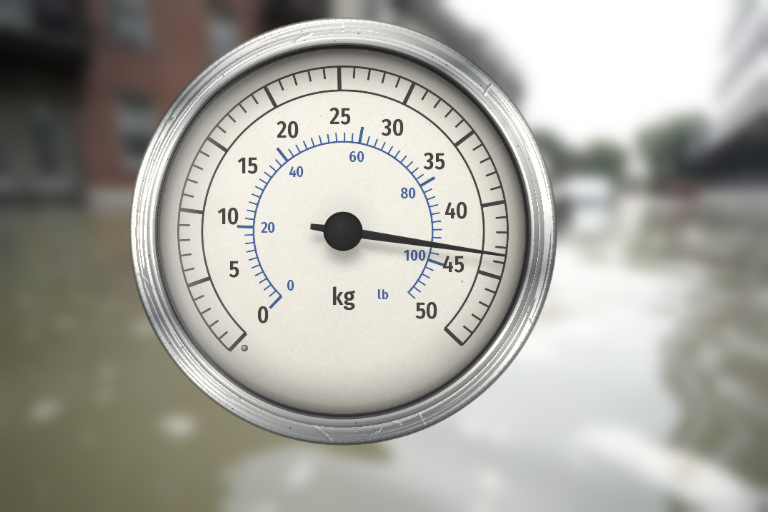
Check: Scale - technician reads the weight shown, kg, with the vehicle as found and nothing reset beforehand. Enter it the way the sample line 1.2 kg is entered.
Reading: 43.5 kg
